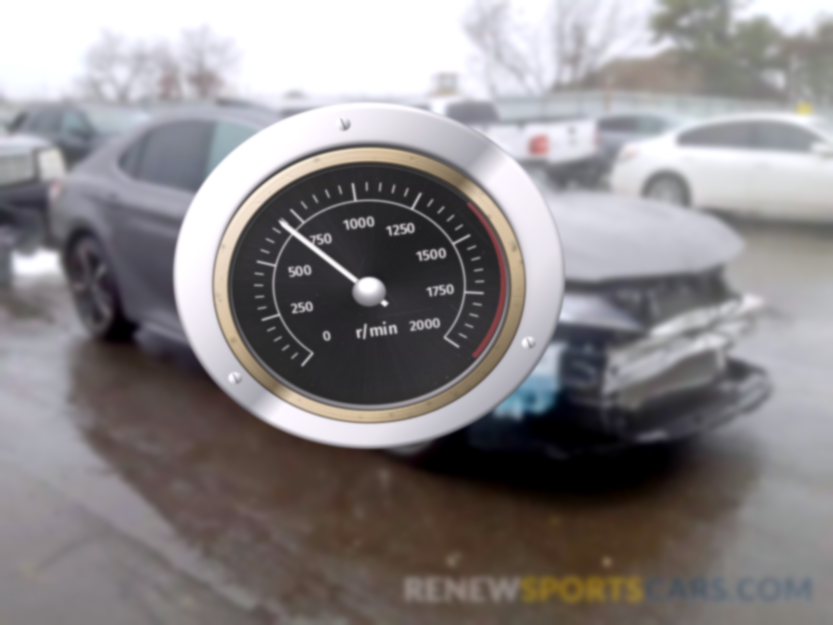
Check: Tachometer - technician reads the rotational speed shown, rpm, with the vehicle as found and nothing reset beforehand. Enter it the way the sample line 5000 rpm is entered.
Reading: 700 rpm
